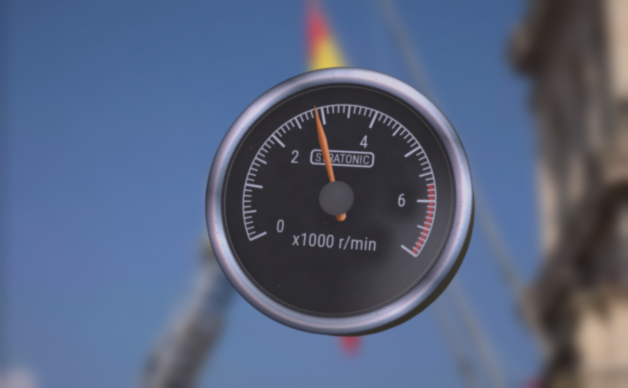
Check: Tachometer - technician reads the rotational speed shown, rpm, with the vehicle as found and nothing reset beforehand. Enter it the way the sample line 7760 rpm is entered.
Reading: 2900 rpm
